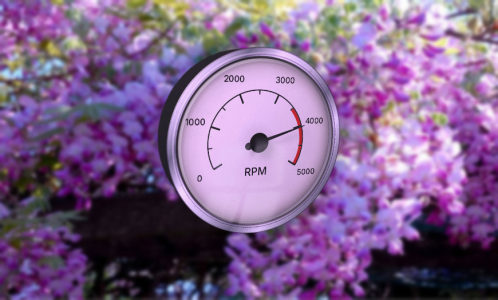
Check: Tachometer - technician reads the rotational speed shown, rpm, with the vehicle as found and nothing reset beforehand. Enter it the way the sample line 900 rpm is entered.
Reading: 4000 rpm
